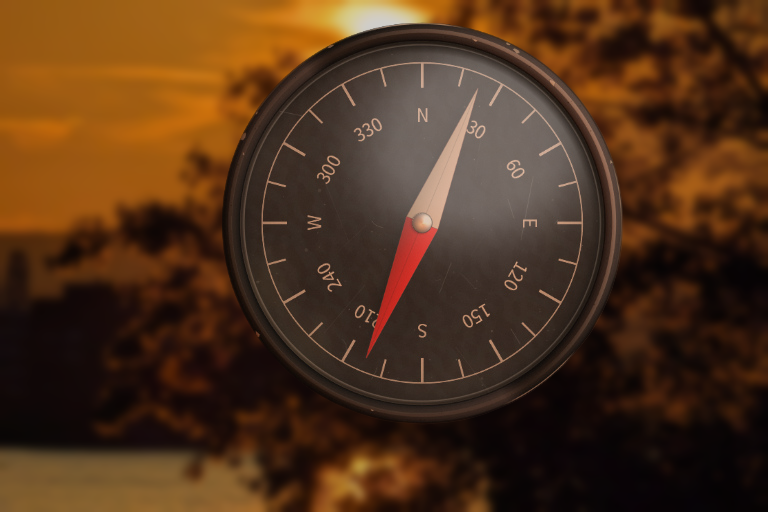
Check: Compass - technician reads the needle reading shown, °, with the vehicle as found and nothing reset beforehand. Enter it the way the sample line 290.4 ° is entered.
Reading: 202.5 °
